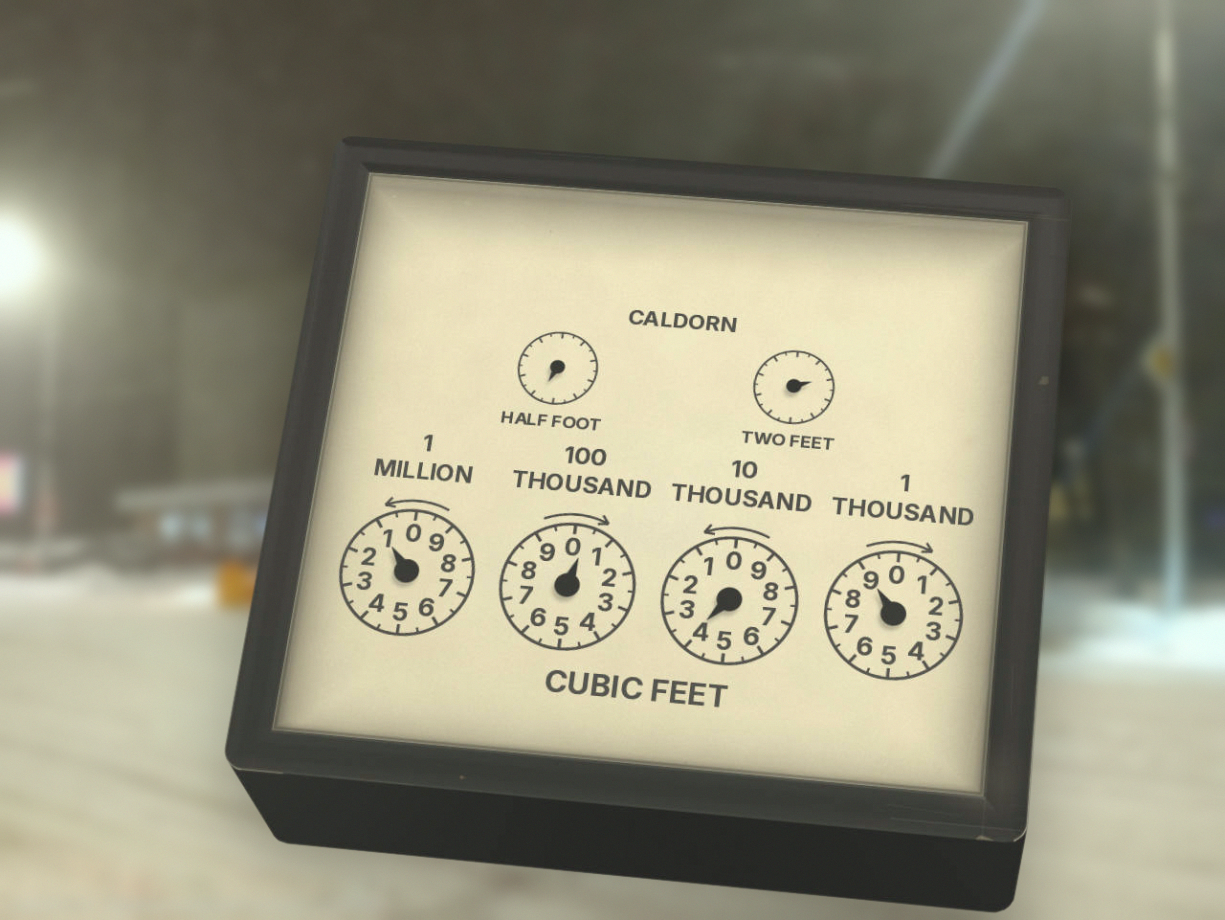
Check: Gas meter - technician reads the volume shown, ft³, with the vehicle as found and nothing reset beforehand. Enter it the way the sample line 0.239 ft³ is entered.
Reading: 103900 ft³
